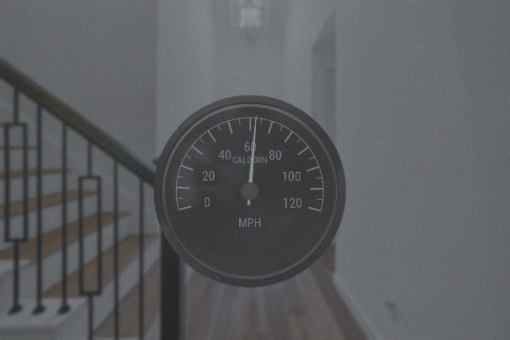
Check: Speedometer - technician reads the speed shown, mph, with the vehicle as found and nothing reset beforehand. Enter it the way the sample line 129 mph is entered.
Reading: 62.5 mph
